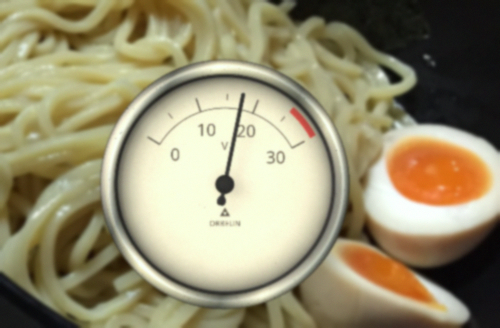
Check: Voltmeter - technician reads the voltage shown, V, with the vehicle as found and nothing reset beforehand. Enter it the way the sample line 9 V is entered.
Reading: 17.5 V
